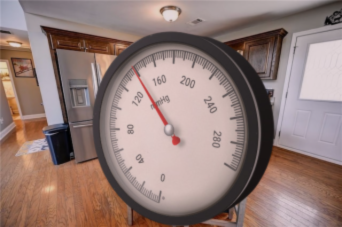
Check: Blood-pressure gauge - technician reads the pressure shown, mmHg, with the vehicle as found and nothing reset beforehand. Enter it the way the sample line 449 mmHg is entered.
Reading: 140 mmHg
